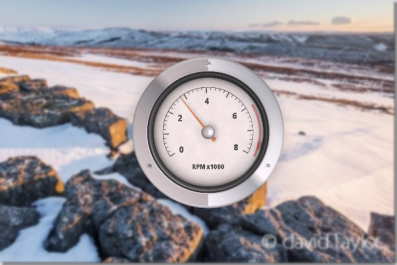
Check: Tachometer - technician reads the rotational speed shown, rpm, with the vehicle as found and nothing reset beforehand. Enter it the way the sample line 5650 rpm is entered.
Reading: 2800 rpm
